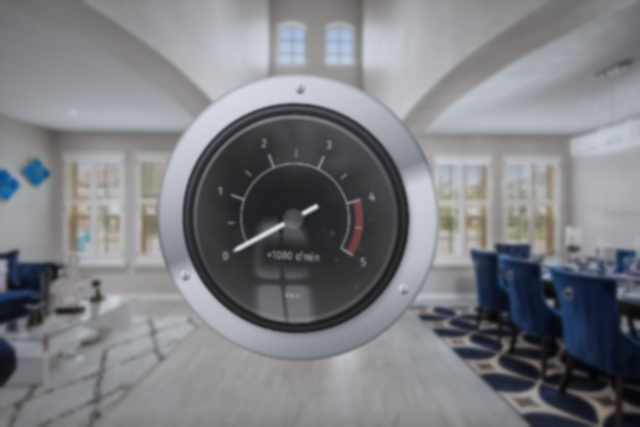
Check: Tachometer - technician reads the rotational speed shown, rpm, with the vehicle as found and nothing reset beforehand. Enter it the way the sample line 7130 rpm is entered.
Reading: 0 rpm
